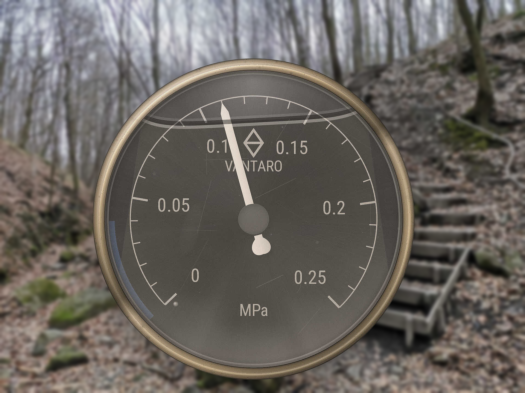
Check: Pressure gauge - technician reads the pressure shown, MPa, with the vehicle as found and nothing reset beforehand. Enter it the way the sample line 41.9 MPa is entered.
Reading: 0.11 MPa
